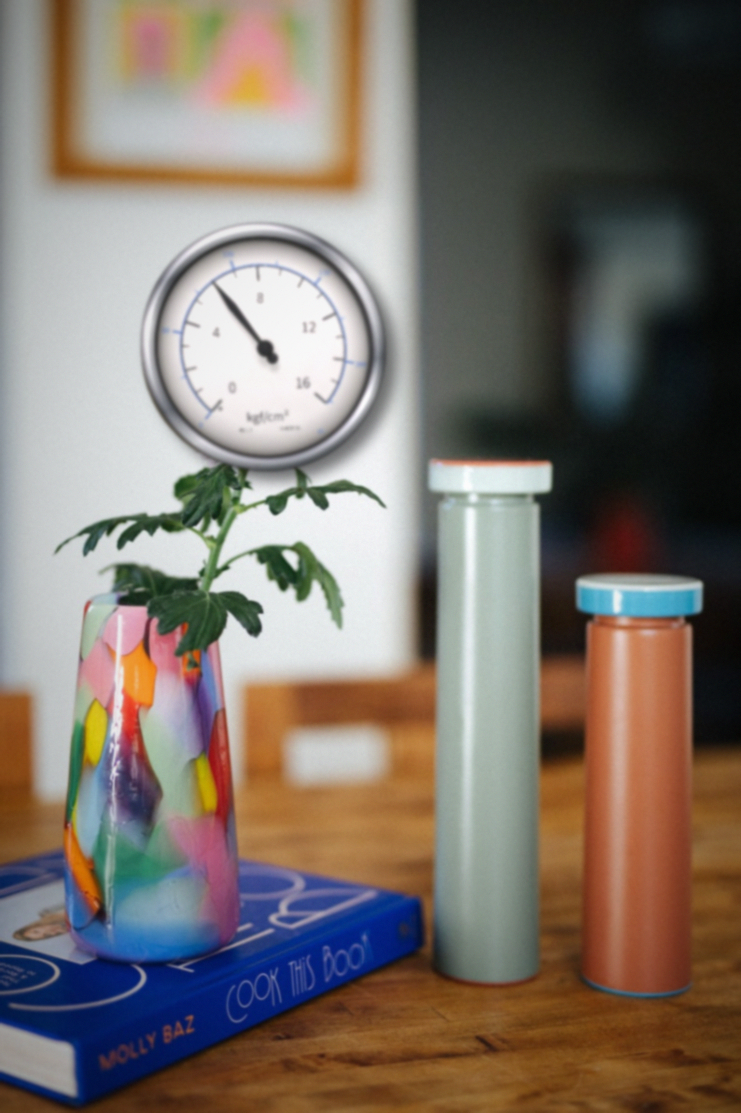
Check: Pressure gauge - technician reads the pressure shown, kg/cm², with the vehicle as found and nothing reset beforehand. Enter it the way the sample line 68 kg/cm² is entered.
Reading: 6 kg/cm²
